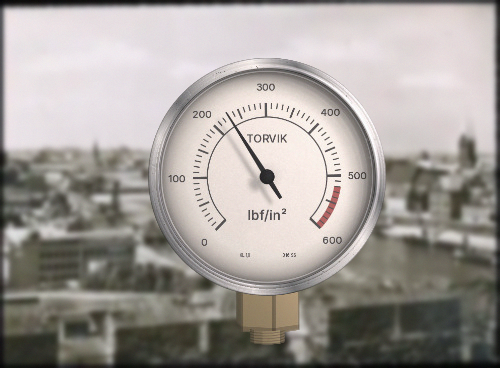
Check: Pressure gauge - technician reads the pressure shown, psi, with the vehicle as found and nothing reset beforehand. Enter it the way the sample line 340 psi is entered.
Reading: 230 psi
